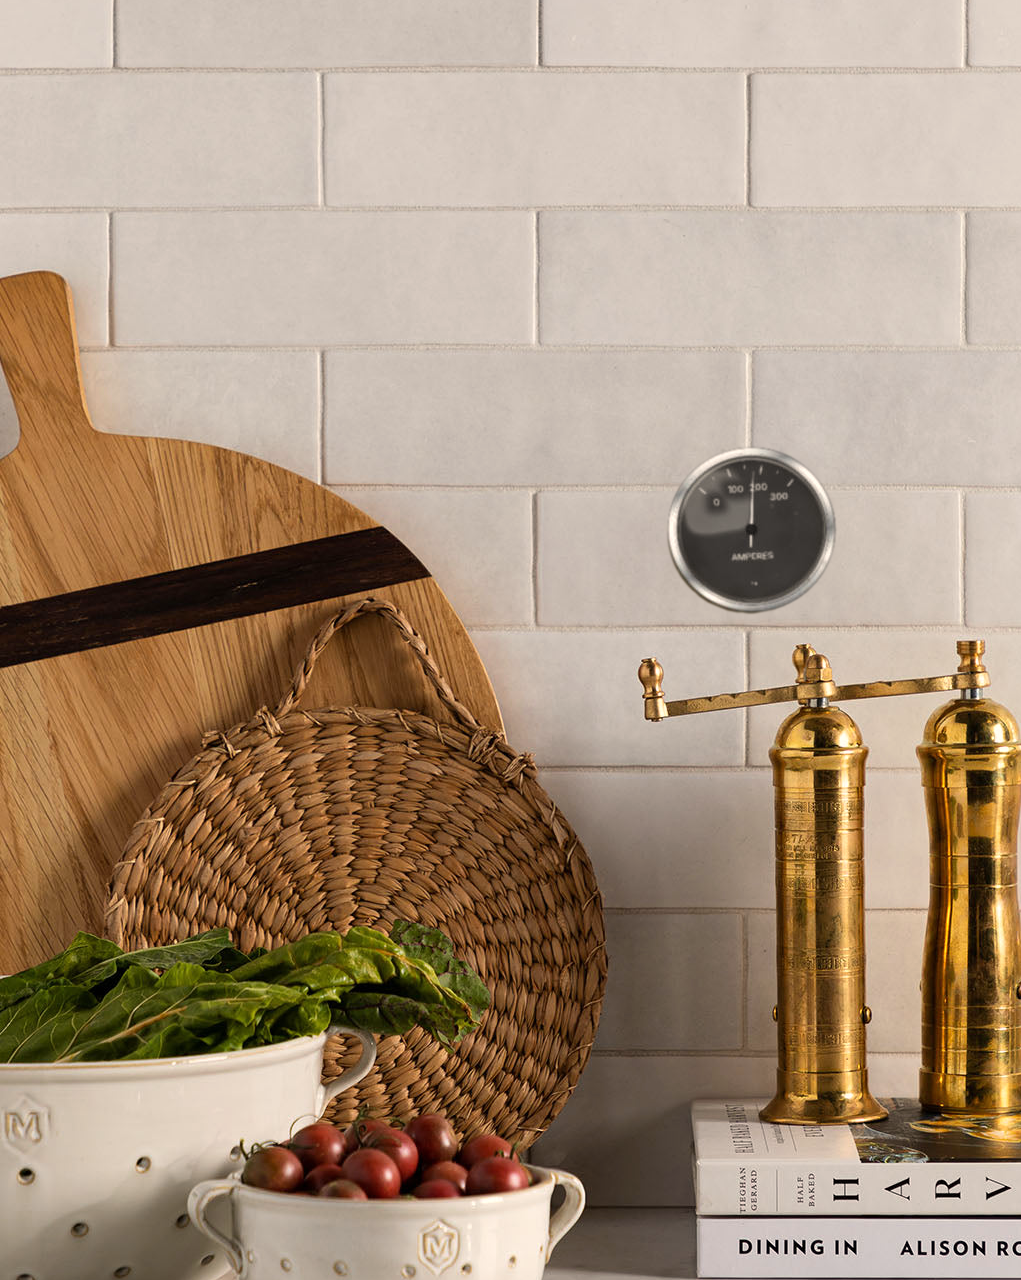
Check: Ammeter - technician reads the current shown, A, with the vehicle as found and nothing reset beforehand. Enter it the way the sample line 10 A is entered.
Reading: 175 A
